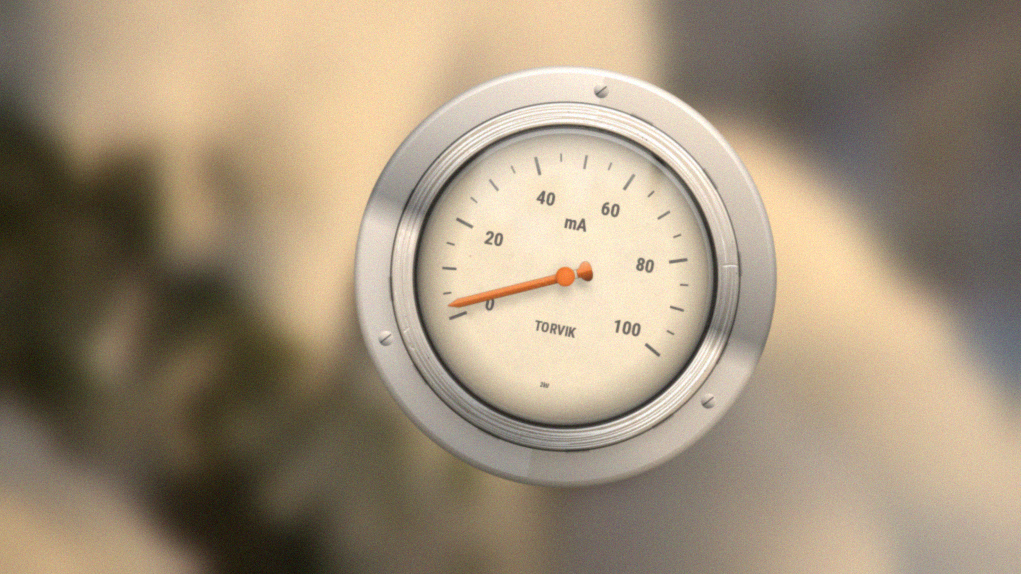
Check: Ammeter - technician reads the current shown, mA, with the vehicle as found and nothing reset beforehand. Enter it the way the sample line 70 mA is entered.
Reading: 2.5 mA
